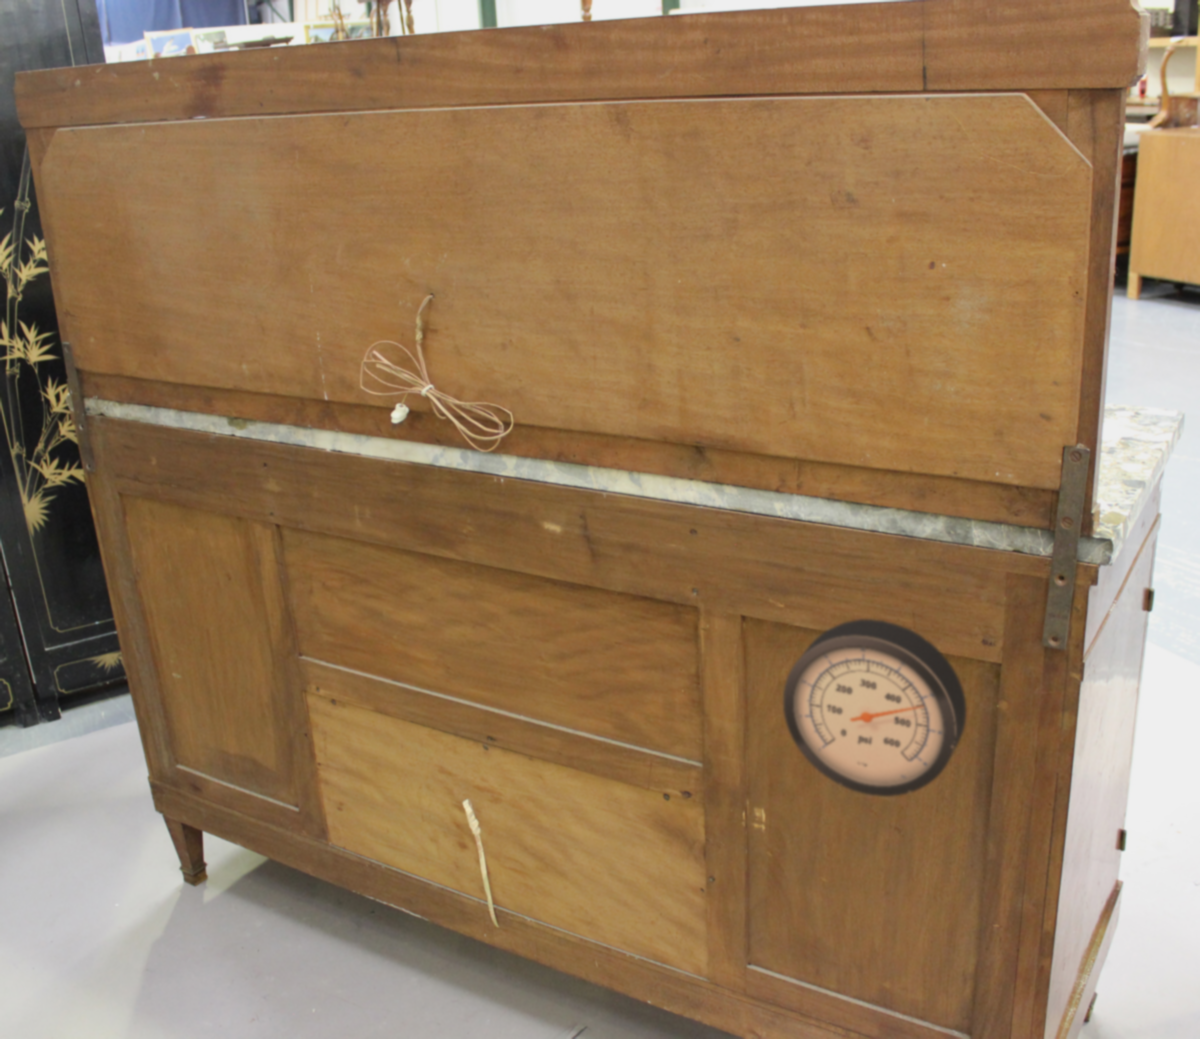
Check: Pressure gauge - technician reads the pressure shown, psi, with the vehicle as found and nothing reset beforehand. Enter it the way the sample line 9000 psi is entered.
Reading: 450 psi
